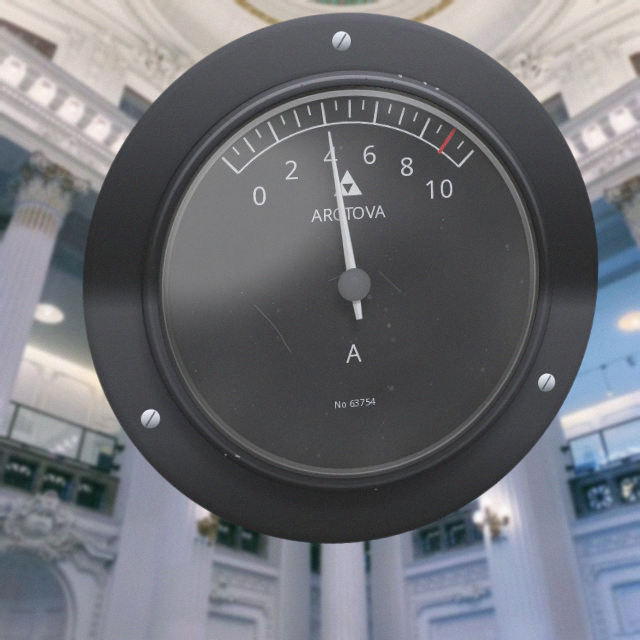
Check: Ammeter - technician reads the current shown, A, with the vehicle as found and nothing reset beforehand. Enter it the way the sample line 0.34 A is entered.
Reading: 4 A
